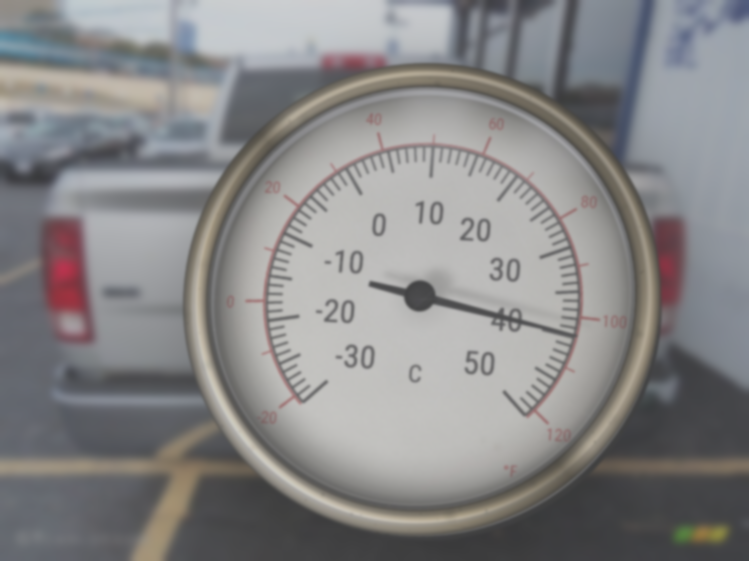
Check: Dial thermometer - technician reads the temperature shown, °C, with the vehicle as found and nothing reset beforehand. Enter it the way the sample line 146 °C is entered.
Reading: 40 °C
